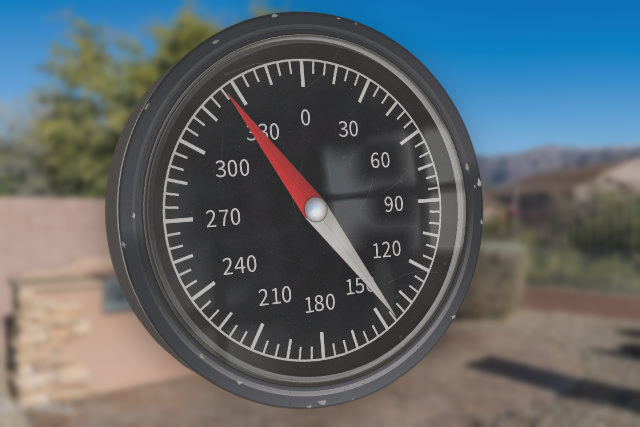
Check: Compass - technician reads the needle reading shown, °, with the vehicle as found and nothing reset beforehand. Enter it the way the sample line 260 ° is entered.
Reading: 325 °
